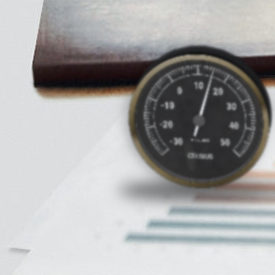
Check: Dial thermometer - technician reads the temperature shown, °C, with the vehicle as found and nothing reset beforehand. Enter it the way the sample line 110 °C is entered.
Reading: 15 °C
